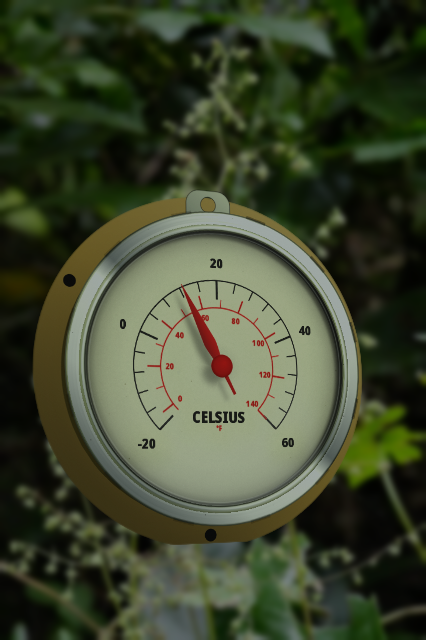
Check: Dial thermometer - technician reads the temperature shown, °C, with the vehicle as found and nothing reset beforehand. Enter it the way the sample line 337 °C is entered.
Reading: 12 °C
